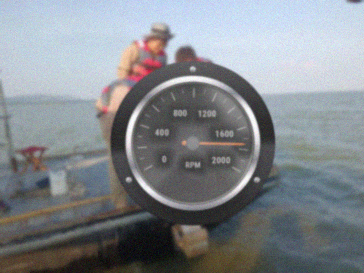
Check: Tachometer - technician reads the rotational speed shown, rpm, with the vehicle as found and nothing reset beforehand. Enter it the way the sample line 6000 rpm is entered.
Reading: 1750 rpm
